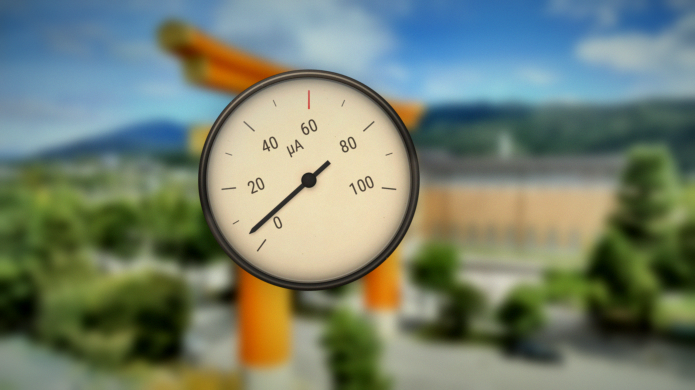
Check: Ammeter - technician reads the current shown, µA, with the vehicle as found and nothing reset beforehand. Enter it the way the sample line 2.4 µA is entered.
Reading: 5 µA
